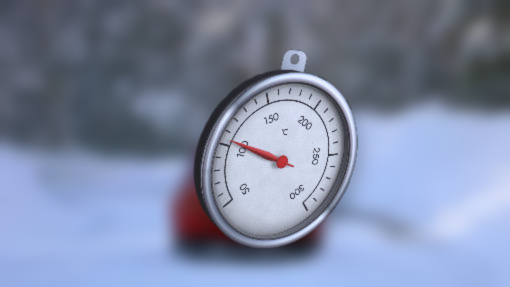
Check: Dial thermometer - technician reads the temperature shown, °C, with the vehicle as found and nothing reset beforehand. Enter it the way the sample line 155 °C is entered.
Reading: 105 °C
